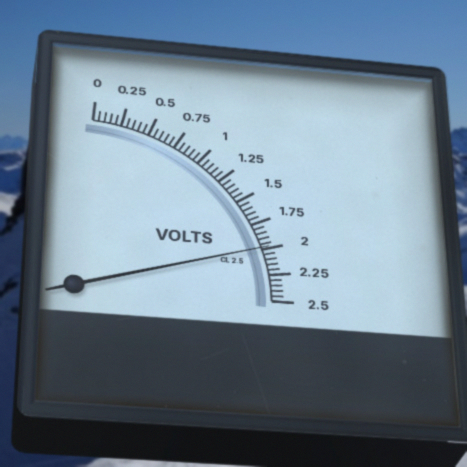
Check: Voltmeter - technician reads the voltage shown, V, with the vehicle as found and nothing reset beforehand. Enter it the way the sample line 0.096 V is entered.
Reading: 2 V
